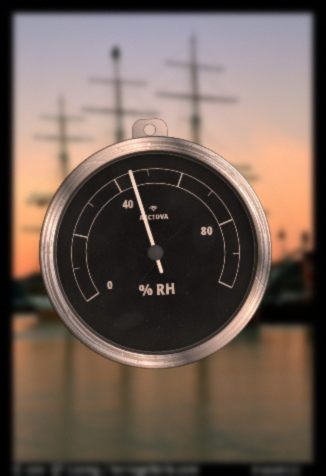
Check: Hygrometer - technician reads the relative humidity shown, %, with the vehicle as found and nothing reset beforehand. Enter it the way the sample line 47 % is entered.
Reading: 45 %
